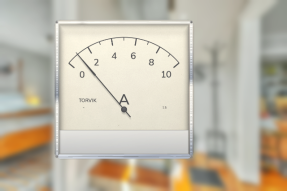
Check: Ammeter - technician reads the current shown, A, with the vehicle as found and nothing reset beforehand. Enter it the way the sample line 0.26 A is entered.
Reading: 1 A
